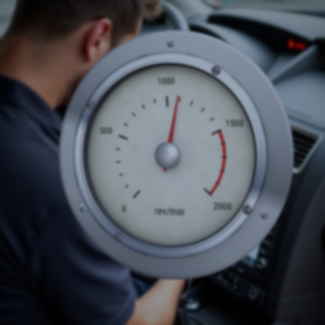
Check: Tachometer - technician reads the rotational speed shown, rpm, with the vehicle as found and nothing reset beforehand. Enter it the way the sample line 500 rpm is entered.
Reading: 1100 rpm
